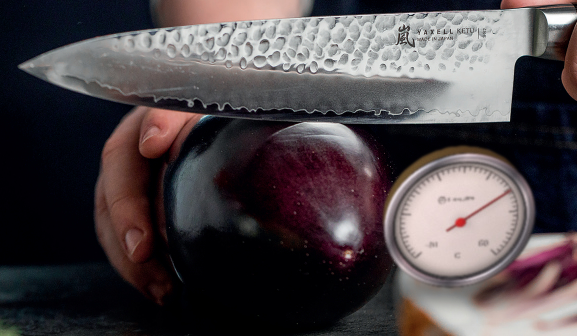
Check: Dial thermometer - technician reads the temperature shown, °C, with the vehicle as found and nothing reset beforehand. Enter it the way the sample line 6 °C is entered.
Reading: 30 °C
